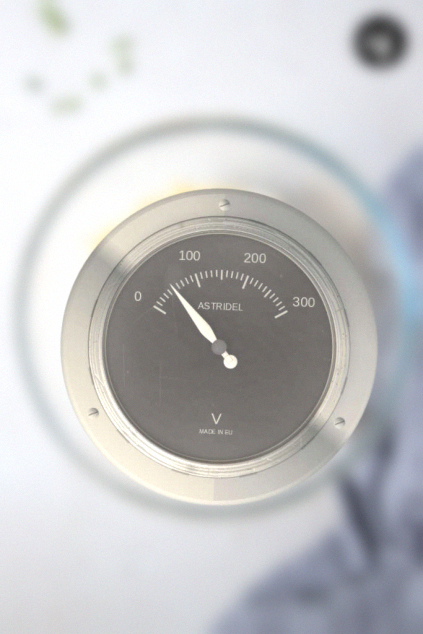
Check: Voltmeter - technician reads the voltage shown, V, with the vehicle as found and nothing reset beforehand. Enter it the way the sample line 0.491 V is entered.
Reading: 50 V
